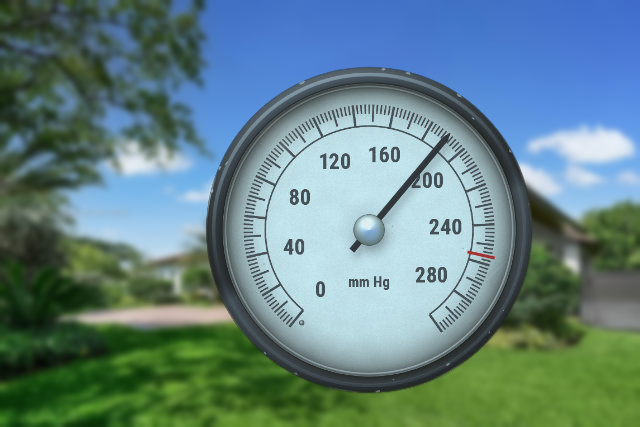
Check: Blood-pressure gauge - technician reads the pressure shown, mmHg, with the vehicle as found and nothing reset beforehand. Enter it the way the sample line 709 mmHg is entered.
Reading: 190 mmHg
